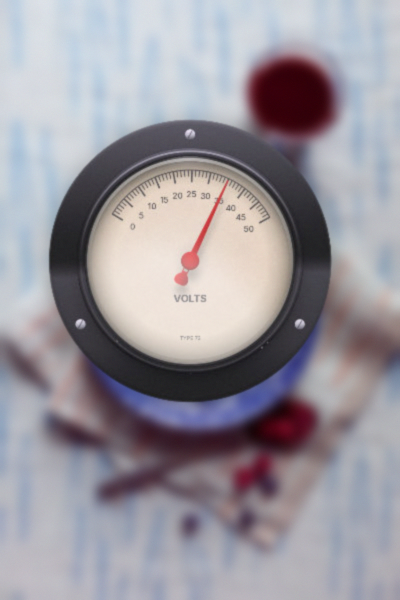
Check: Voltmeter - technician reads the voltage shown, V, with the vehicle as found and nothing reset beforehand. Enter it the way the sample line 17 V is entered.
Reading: 35 V
